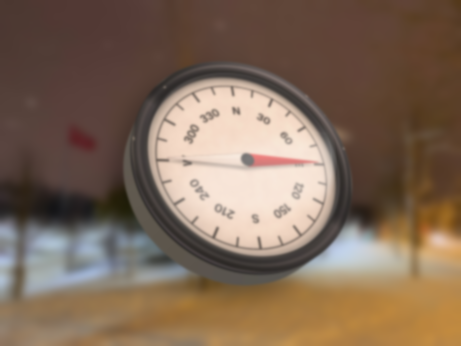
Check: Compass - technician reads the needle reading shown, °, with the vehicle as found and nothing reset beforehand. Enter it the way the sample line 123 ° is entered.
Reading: 90 °
